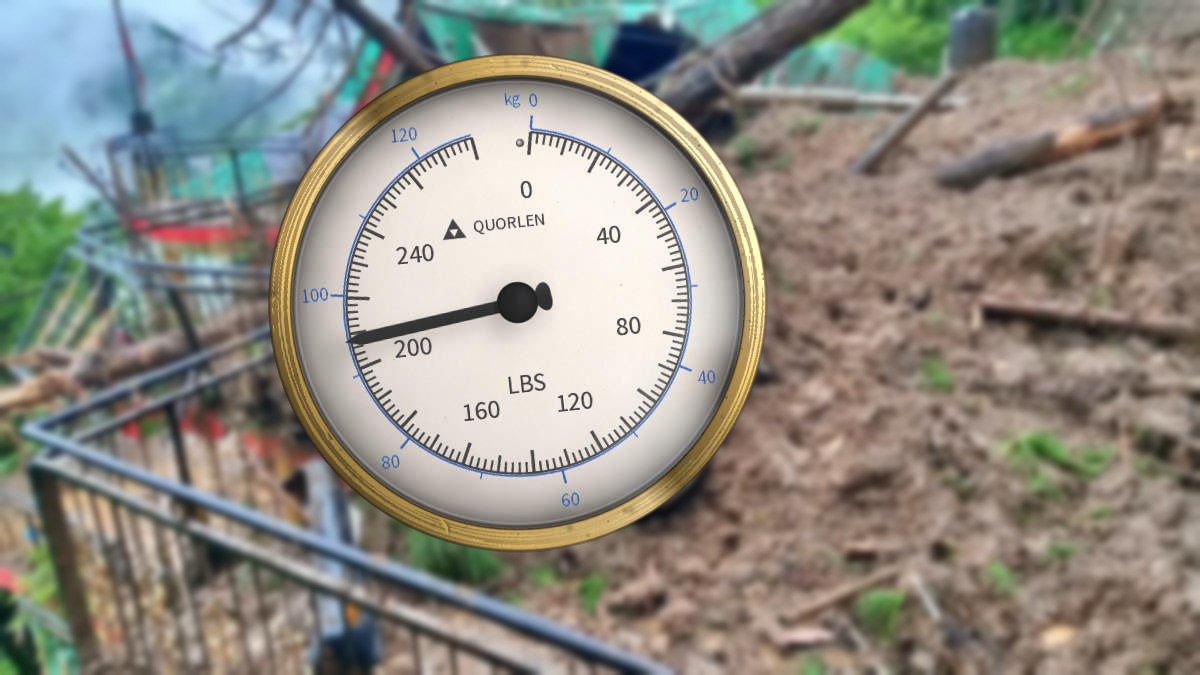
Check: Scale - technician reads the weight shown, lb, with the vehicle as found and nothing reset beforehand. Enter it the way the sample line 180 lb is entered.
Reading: 208 lb
